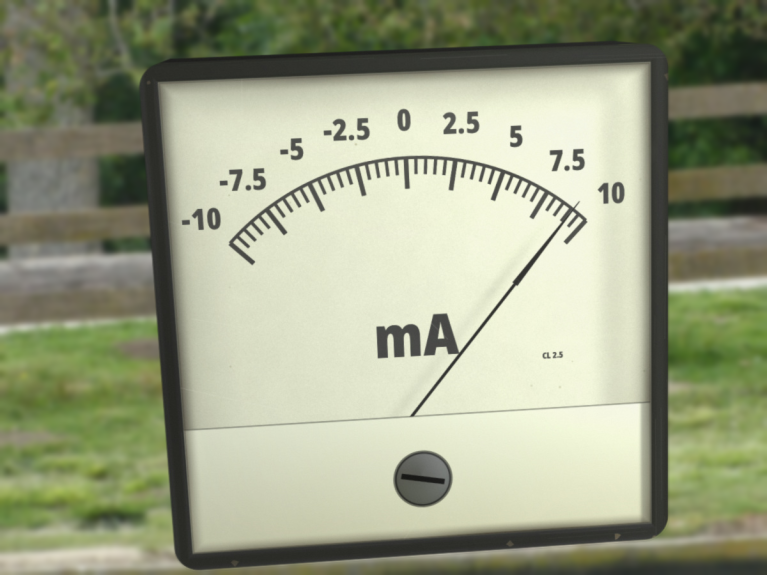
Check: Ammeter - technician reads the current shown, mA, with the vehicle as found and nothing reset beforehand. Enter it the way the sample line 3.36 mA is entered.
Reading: 9 mA
